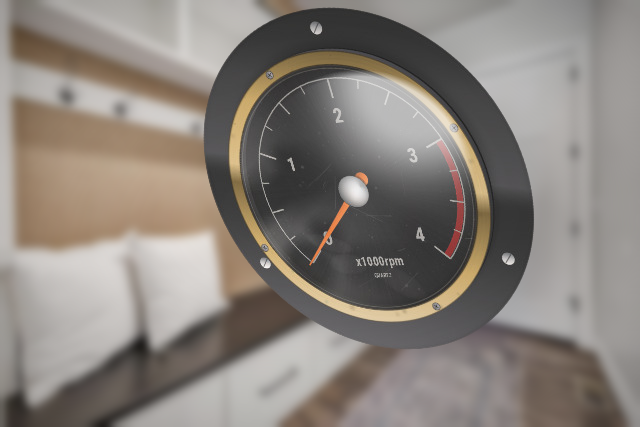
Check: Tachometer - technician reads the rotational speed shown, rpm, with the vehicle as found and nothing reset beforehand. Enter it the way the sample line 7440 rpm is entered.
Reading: 0 rpm
